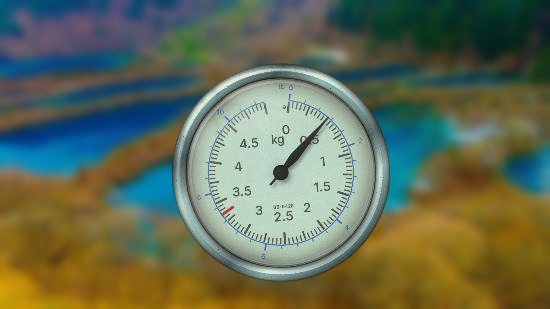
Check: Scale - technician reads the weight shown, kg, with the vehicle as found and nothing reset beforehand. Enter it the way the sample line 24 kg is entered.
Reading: 0.5 kg
